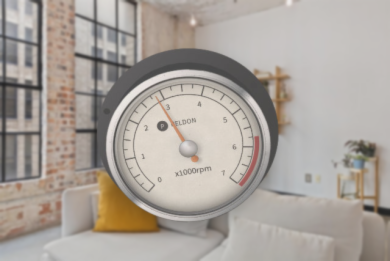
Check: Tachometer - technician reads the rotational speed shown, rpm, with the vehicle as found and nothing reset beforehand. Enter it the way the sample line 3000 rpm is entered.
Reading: 2875 rpm
